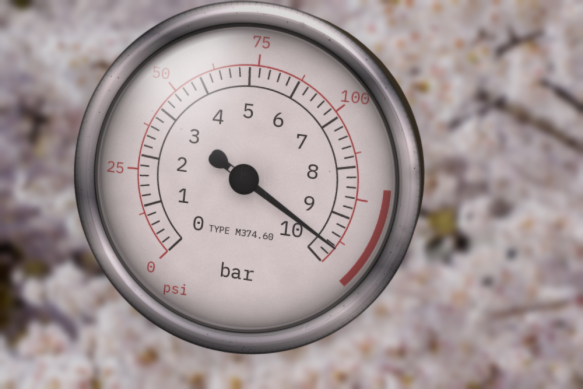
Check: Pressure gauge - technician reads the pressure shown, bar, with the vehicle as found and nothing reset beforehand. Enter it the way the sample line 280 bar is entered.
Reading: 9.6 bar
